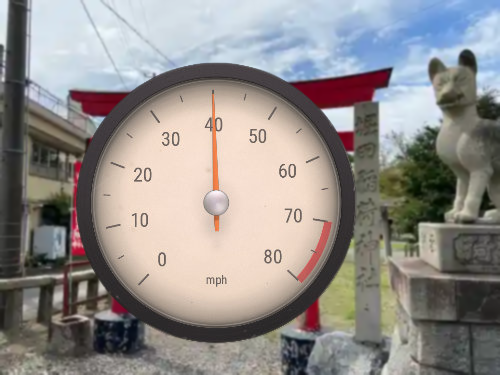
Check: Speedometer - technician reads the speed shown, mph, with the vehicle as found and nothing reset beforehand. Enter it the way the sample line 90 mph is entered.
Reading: 40 mph
